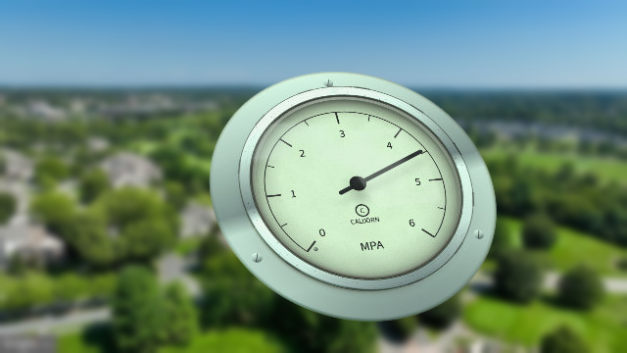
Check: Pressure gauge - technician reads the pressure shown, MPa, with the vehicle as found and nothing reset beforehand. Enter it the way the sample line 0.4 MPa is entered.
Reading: 4.5 MPa
